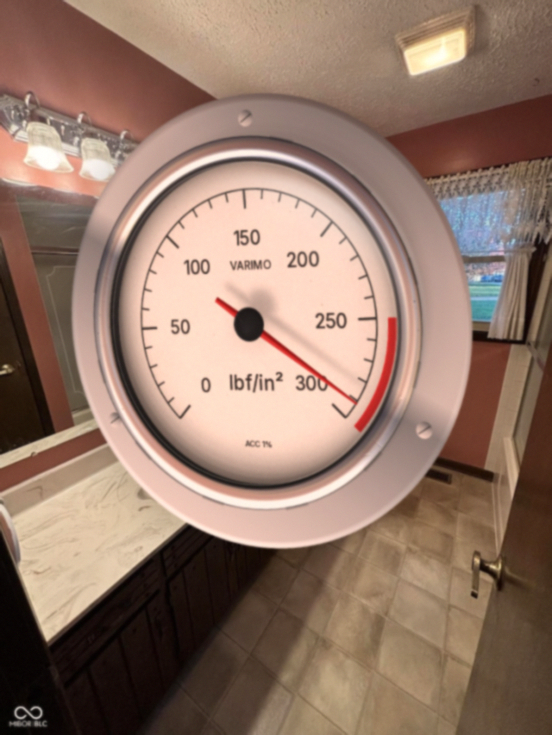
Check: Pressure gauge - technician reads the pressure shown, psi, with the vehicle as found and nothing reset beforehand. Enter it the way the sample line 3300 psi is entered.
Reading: 290 psi
